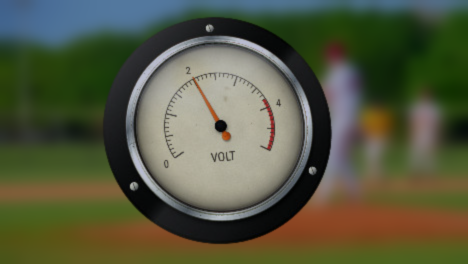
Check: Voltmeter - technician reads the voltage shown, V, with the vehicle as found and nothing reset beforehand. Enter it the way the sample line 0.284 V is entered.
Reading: 2 V
